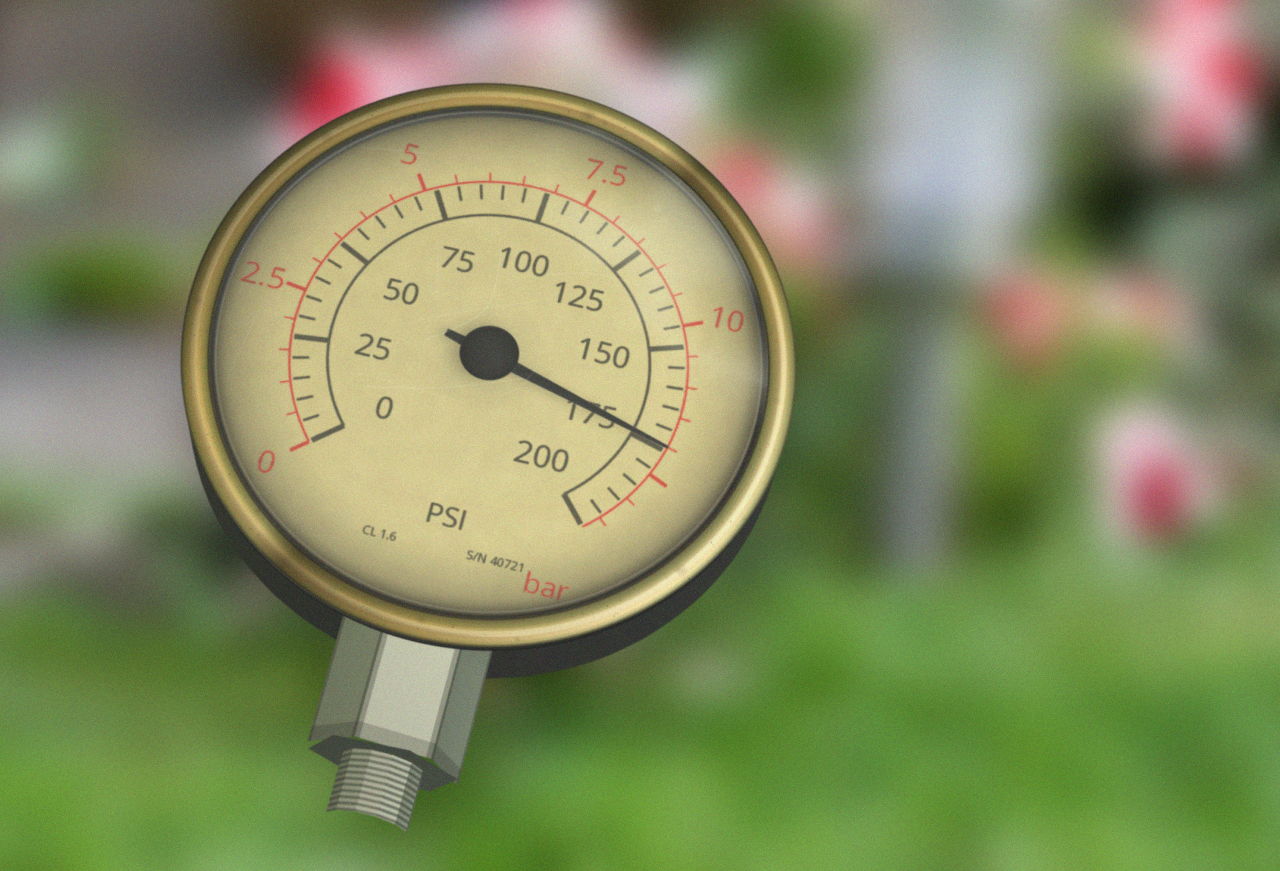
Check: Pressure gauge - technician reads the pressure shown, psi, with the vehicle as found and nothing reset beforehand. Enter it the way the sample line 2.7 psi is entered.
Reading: 175 psi
